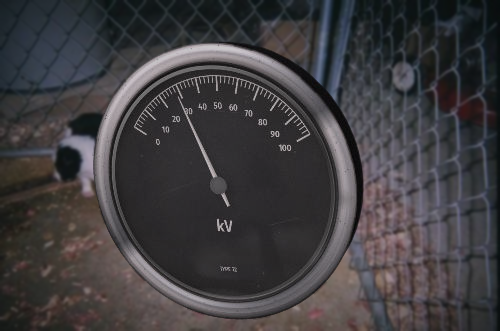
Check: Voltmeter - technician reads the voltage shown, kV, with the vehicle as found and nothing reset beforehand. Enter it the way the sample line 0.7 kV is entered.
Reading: 30 kV
